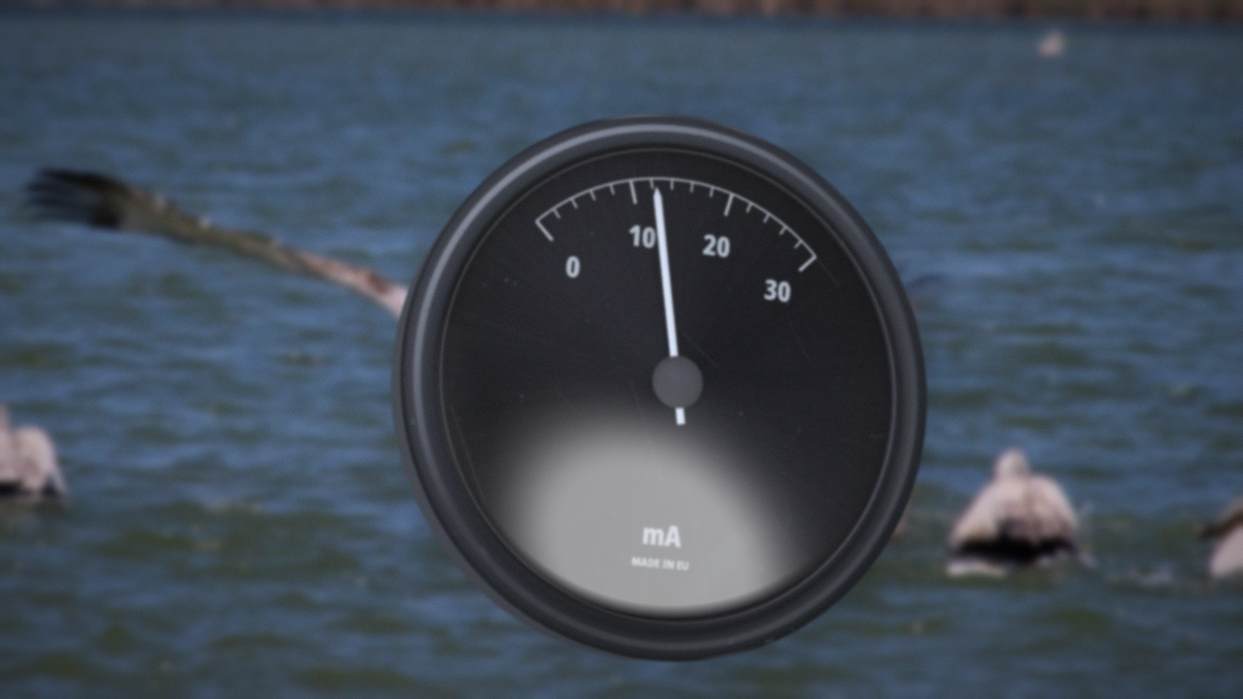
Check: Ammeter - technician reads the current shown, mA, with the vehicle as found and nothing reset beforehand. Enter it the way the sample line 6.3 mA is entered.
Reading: 12 mA
